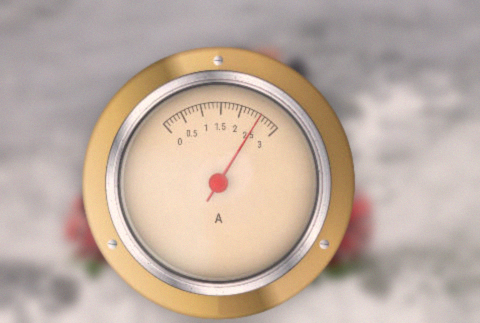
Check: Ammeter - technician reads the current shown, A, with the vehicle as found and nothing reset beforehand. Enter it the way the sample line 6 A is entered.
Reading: 2.5 A
